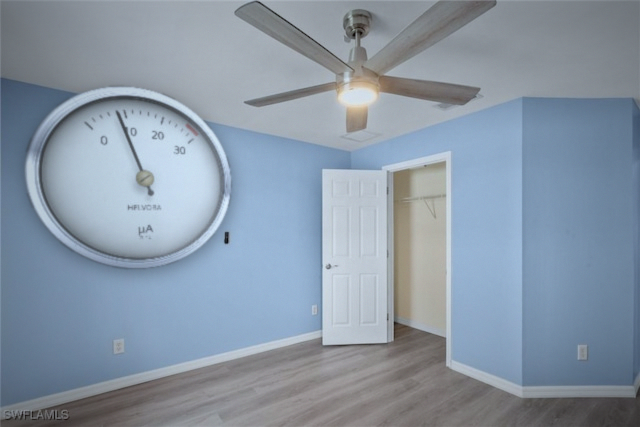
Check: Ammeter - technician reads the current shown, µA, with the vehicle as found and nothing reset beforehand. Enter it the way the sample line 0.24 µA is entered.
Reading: 8 µA
